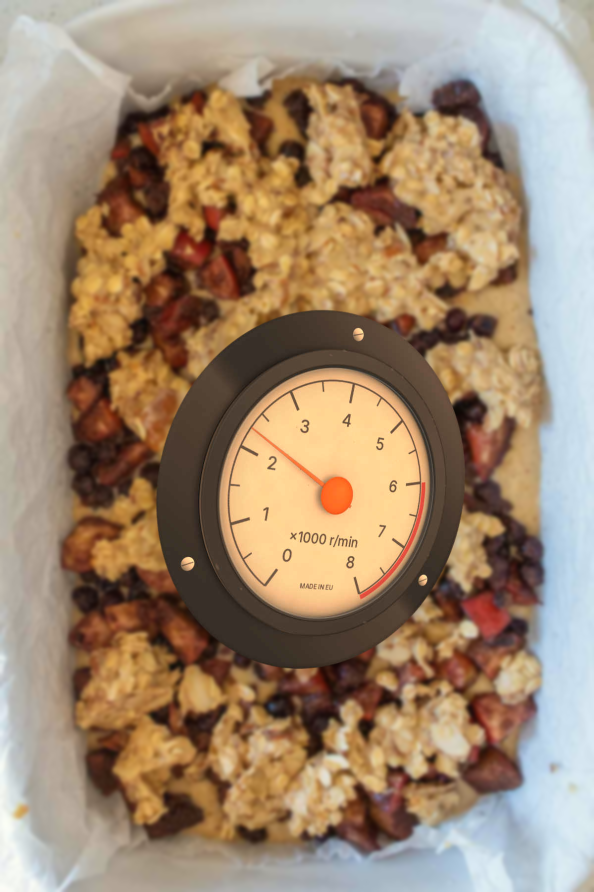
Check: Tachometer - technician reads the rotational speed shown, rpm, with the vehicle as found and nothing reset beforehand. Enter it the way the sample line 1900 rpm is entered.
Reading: 2250 rpm
